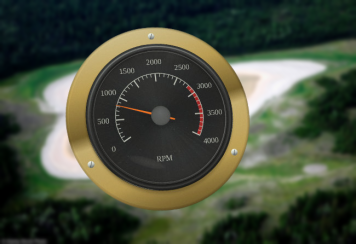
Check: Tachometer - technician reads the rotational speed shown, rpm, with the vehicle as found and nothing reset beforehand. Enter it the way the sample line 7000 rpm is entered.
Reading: 800 rpm
